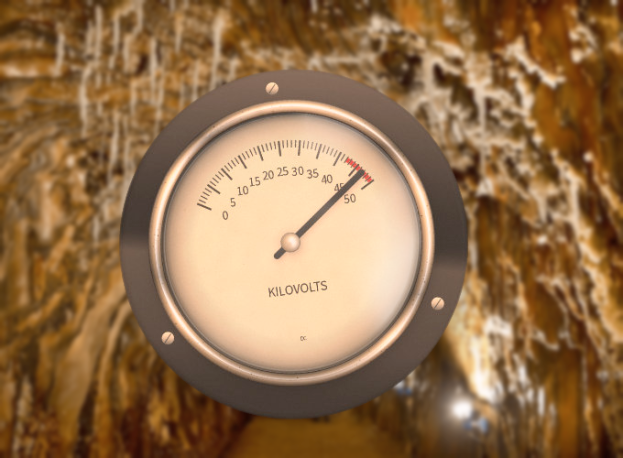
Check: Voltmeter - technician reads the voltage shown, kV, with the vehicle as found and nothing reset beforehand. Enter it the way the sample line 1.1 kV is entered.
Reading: 47 kV
